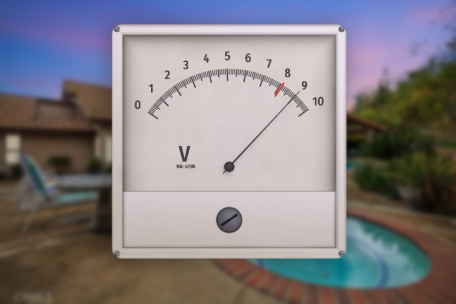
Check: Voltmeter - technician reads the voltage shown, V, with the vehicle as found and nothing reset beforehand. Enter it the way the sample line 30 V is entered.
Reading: 9 V
